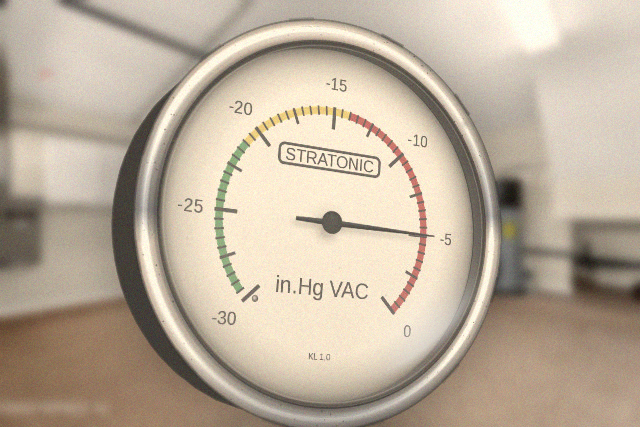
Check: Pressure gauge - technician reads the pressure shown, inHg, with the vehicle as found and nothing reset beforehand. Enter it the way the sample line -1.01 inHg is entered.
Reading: -5 inHg
